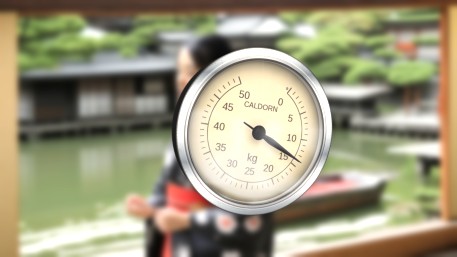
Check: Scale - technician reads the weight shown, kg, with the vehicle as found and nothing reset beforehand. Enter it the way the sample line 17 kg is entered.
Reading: 14 kg
